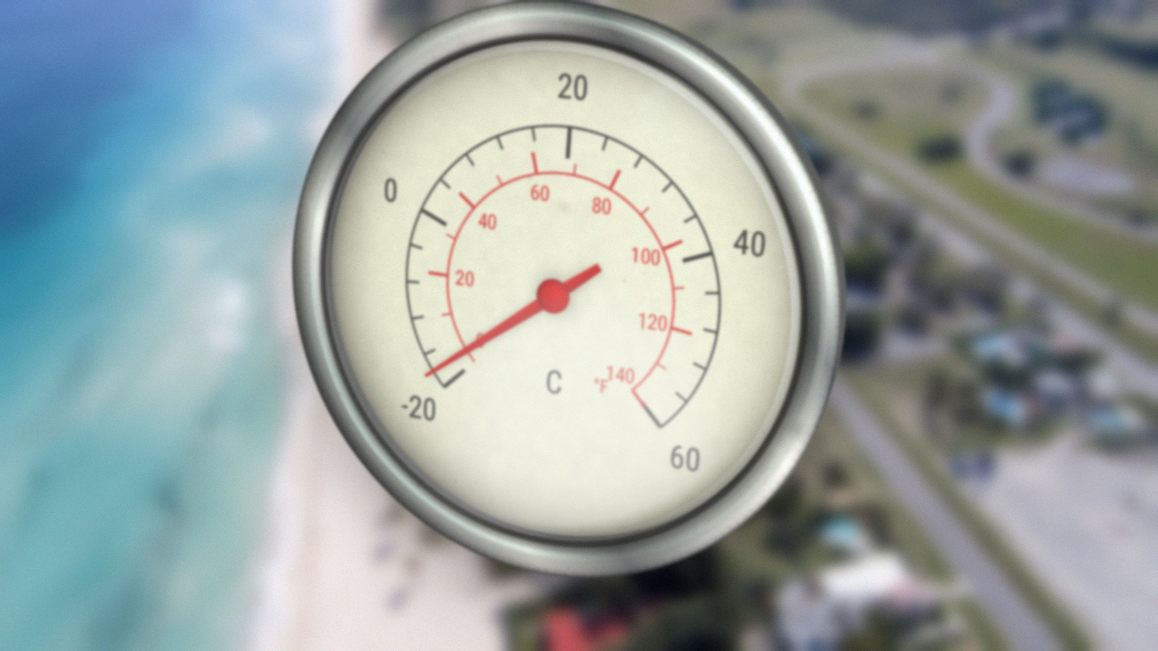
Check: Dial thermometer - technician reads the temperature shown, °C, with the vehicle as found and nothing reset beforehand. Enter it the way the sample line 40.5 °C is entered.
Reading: -18 °C
